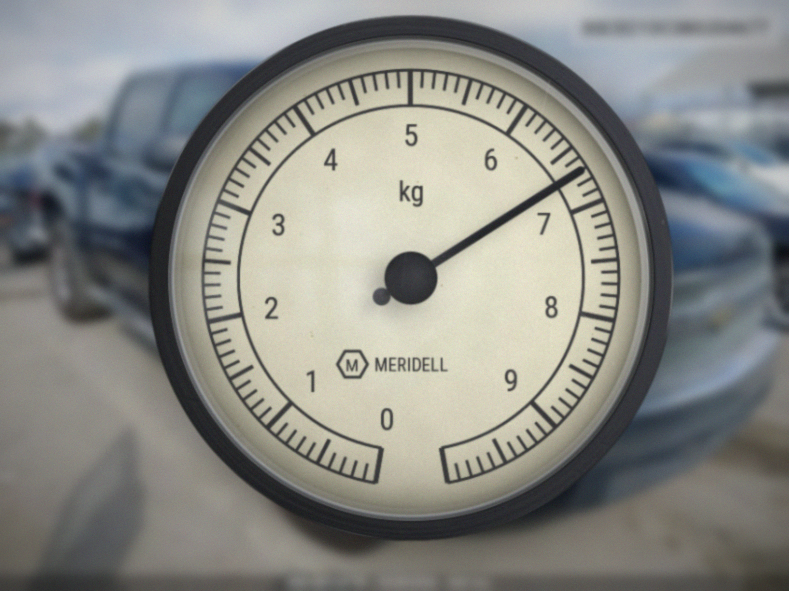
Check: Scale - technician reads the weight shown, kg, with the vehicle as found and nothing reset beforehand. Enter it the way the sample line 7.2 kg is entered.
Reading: 6.7 kg
